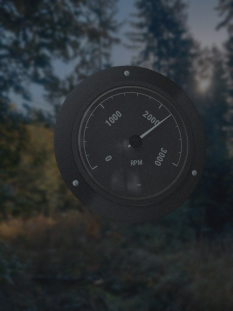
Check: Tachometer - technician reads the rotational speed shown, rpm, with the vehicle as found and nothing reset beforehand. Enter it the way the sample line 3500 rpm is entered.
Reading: 2200 rpm
